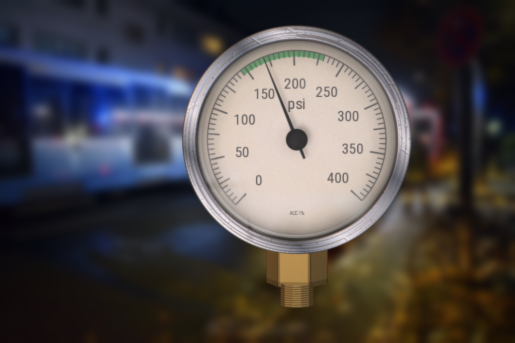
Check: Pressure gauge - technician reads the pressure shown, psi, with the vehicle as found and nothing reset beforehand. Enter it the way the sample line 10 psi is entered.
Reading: 170 psi
